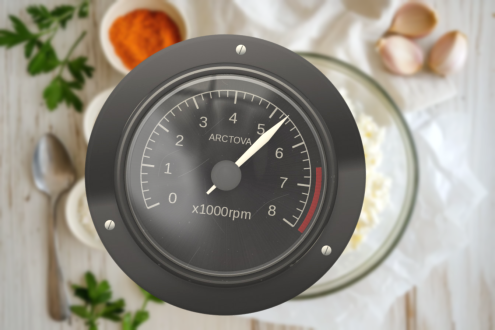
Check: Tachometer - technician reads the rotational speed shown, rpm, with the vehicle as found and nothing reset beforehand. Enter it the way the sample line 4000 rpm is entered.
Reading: 5300 rpm
